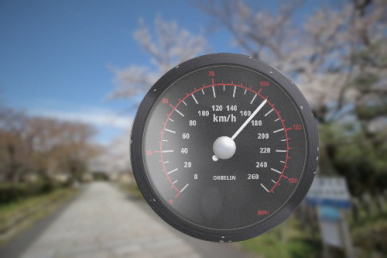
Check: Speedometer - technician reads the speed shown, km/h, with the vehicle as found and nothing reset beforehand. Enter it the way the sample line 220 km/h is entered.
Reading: 170 km/h
